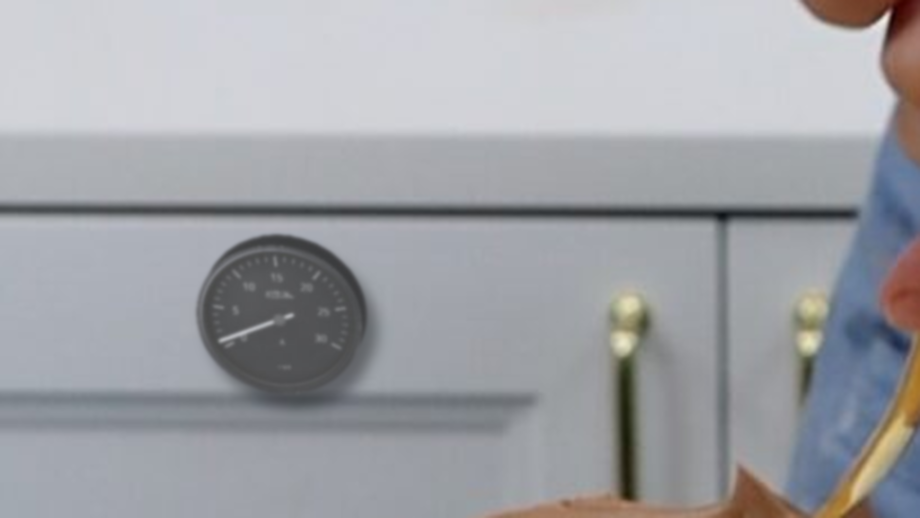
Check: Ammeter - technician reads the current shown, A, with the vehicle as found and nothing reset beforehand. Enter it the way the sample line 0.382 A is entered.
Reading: 1 A
